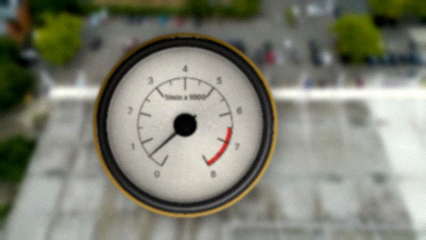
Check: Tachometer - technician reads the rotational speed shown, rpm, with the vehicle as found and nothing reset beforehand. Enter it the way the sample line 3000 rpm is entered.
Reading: 500 rpm
